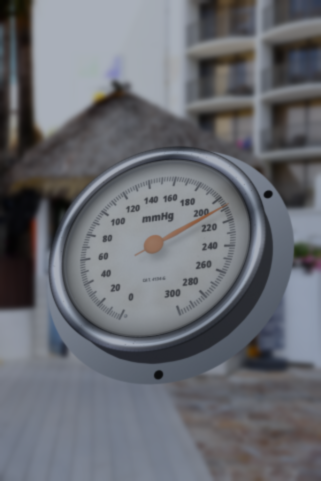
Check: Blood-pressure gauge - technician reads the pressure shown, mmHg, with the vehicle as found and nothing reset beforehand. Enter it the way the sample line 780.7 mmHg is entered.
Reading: 210 mmHg
